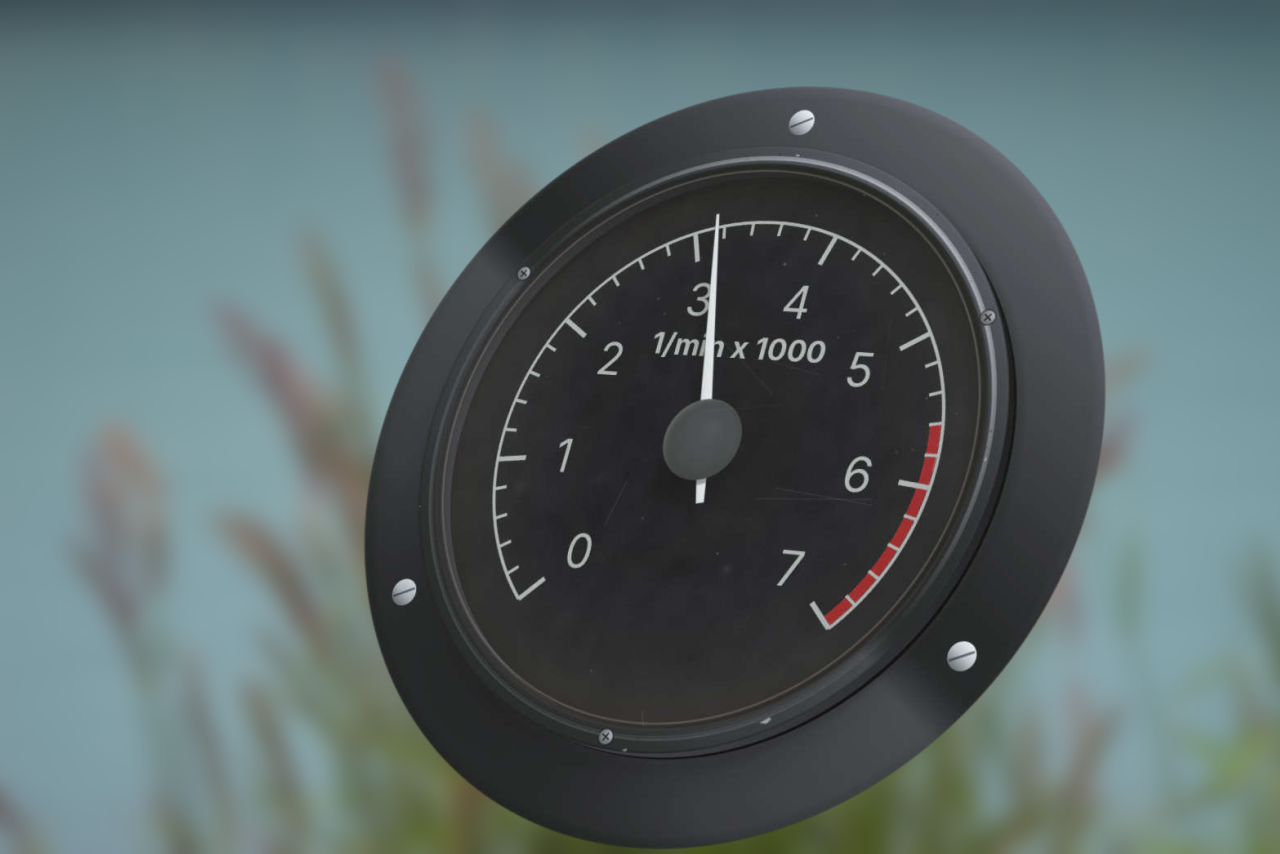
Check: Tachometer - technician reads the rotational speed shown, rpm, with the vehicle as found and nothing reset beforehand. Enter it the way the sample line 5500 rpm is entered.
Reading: 3200 rpm
